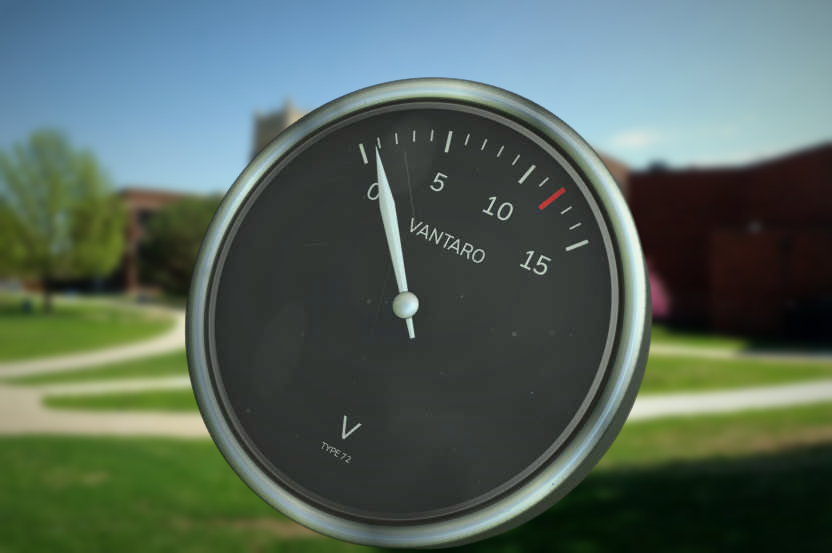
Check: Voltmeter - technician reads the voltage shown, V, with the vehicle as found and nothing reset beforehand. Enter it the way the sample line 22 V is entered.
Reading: 1 V
